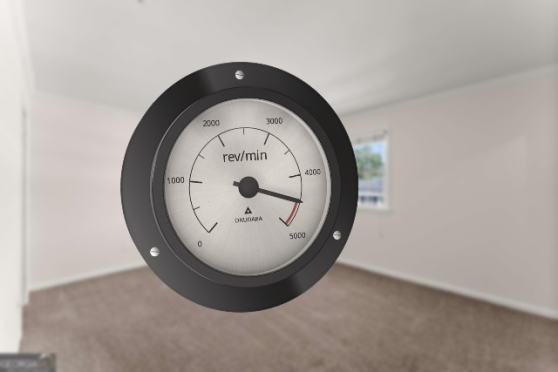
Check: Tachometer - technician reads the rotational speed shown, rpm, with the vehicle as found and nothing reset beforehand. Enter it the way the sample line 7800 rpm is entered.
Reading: 4500 rpm
